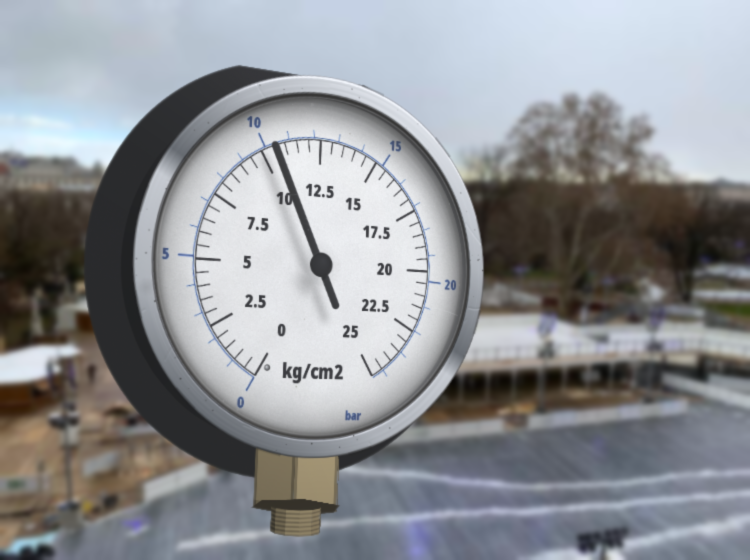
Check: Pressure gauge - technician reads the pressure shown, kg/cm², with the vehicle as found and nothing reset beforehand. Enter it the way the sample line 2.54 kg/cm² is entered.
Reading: 10.5 kg/cm²
